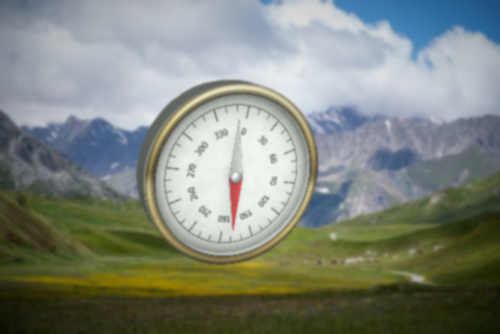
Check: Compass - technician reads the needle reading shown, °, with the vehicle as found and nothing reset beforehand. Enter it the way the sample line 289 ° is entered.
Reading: 170 °
